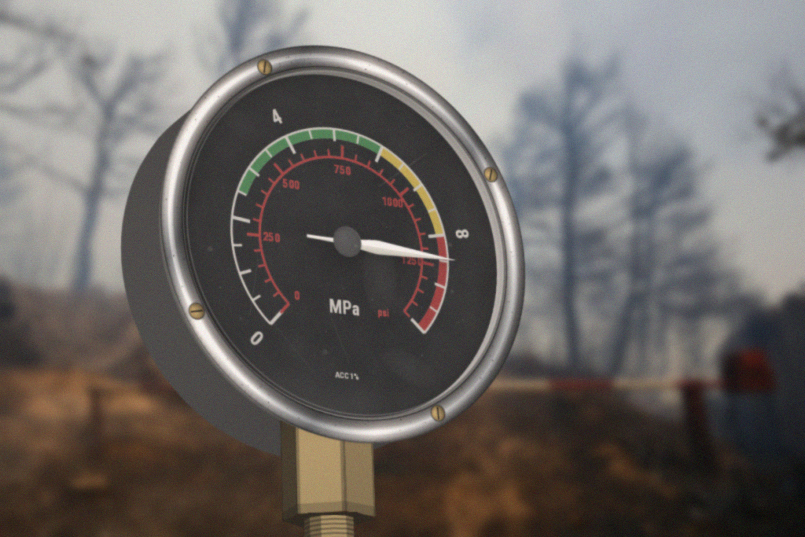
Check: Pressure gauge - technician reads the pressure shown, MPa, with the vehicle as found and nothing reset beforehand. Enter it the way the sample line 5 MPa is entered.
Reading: 8.5 MPa
